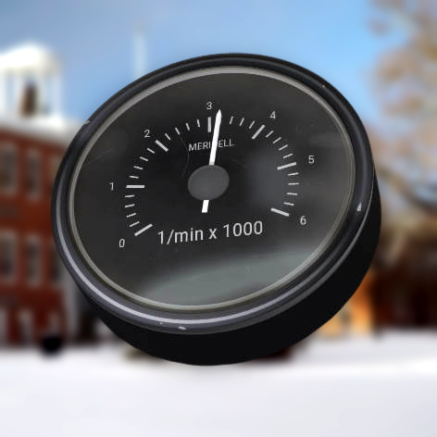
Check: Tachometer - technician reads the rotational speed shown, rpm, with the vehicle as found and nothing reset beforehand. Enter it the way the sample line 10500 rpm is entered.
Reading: 3200 rpm
